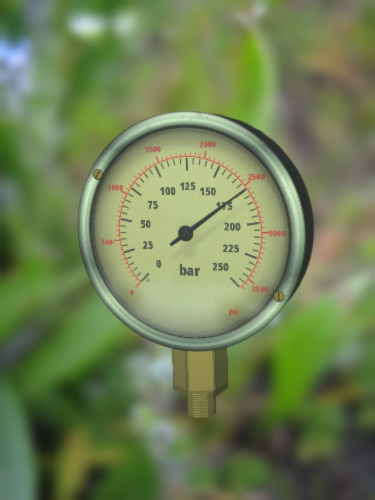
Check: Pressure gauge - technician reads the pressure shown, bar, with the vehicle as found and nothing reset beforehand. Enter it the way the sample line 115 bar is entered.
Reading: 175 bar
